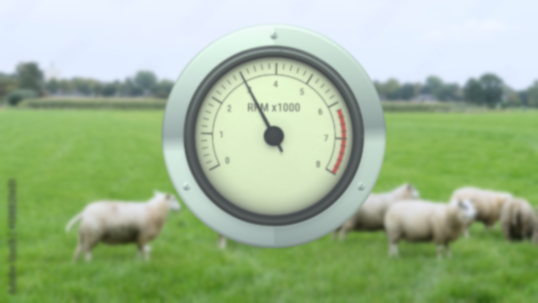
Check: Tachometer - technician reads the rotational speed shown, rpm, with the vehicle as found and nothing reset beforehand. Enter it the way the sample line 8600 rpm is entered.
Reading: 3000 rpm
